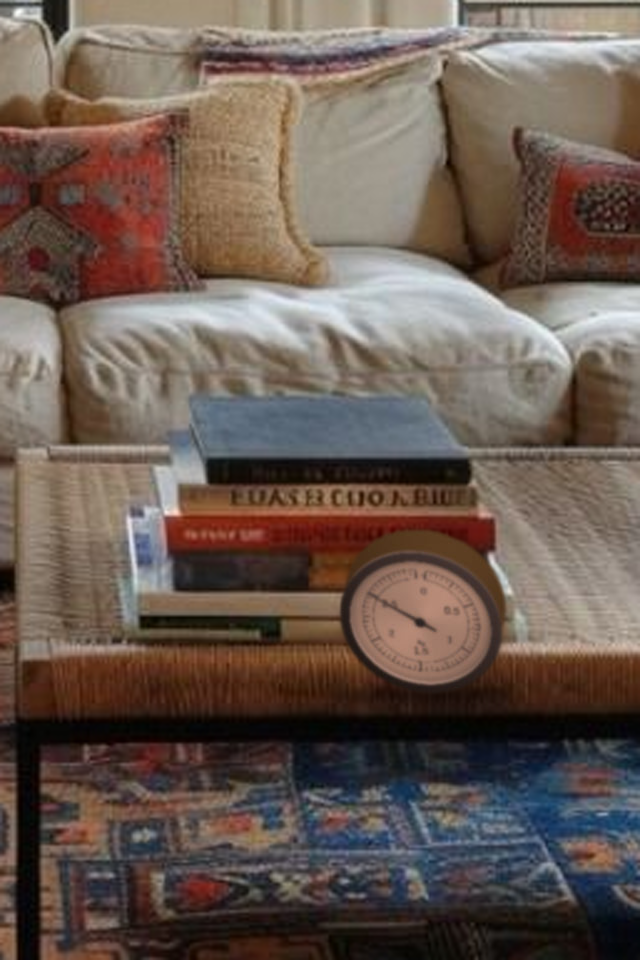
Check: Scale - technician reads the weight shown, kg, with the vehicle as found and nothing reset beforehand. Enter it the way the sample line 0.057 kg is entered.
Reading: 2.5 kg
